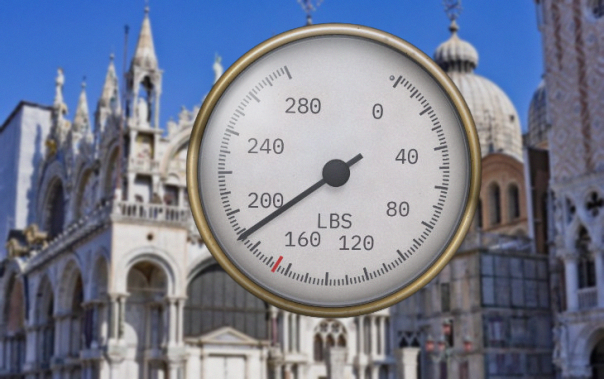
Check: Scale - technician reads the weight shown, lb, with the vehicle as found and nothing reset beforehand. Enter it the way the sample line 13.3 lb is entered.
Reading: 188 lb
